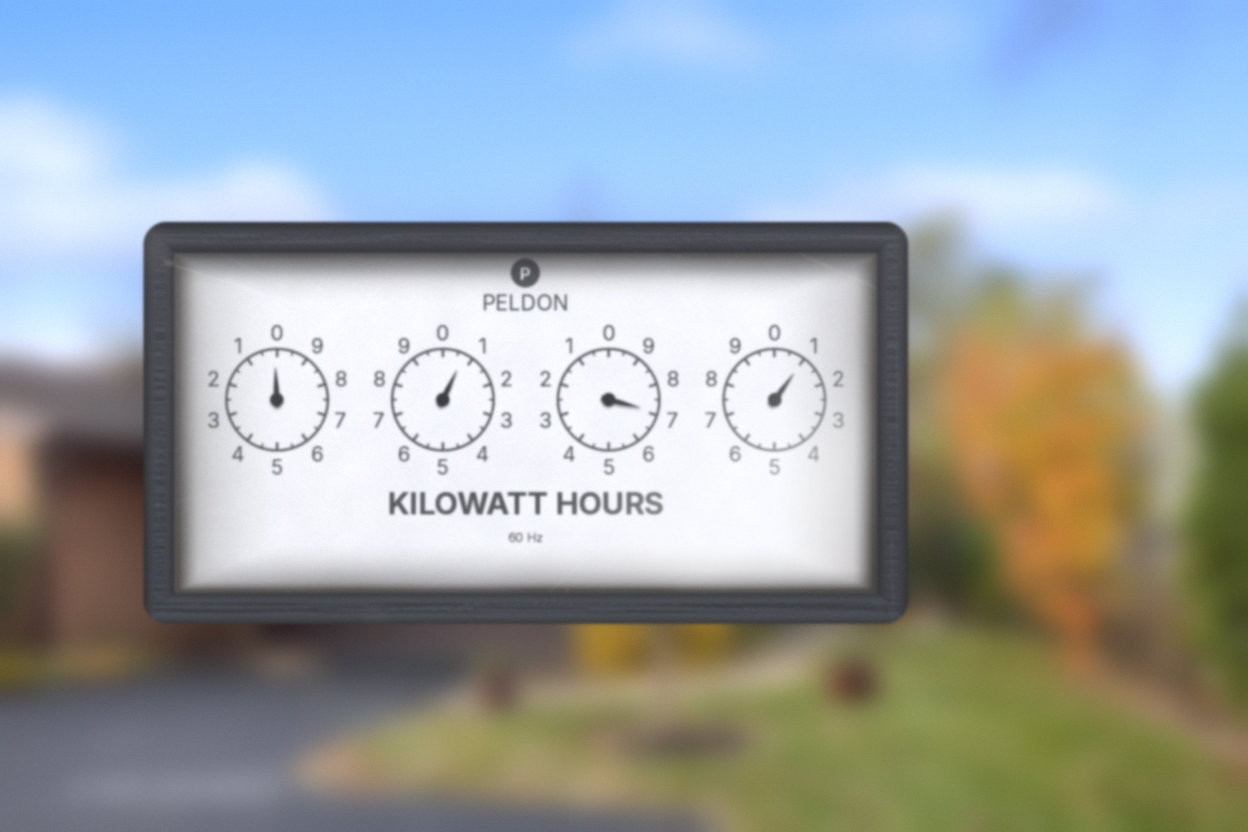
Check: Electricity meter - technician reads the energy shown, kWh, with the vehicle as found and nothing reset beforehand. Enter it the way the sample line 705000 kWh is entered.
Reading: 71 kWh
